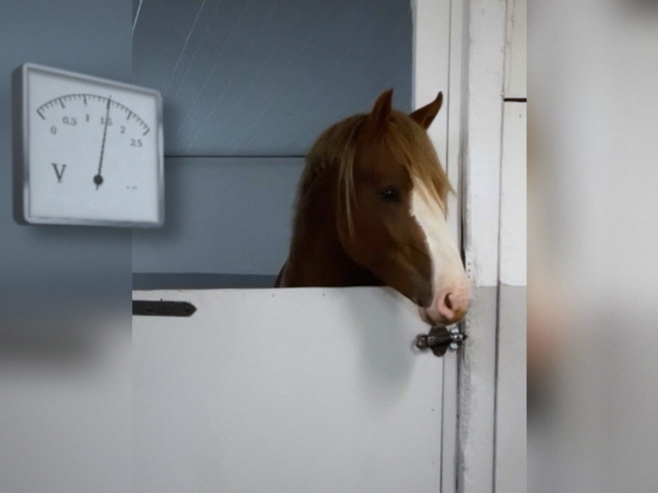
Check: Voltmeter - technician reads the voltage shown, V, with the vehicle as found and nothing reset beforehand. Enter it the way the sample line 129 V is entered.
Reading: 1.5 V
